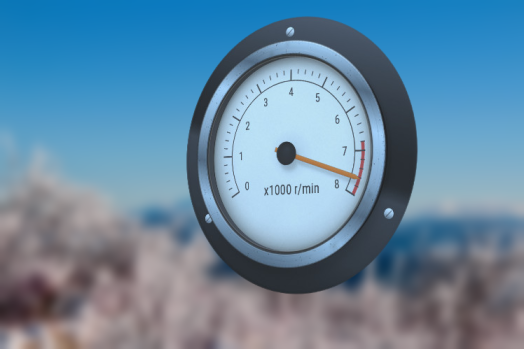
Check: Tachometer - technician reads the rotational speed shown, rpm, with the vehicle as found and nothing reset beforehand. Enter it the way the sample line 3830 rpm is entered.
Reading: 7600 rpm
